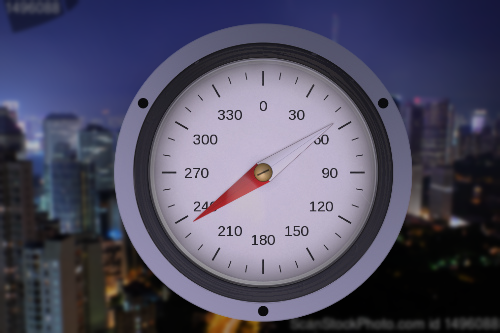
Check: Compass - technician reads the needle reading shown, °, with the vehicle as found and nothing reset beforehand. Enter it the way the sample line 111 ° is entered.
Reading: 235 °
